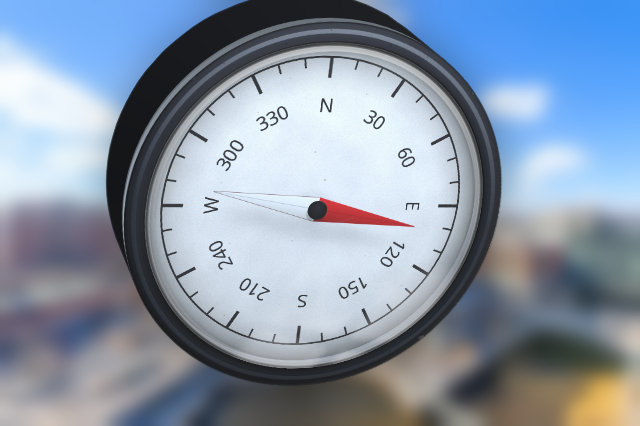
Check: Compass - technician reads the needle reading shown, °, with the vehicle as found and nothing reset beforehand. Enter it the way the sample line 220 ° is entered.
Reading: 100 °
